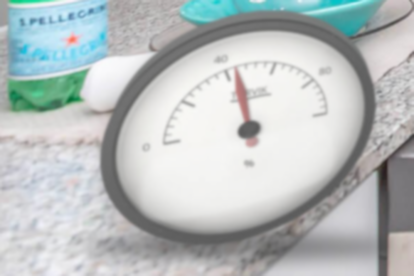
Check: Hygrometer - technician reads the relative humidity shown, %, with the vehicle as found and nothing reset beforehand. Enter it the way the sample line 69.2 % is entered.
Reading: 44 %
